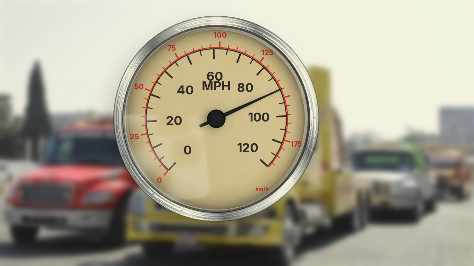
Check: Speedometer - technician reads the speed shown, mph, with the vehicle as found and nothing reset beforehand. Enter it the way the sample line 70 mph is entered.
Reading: 90 mph
